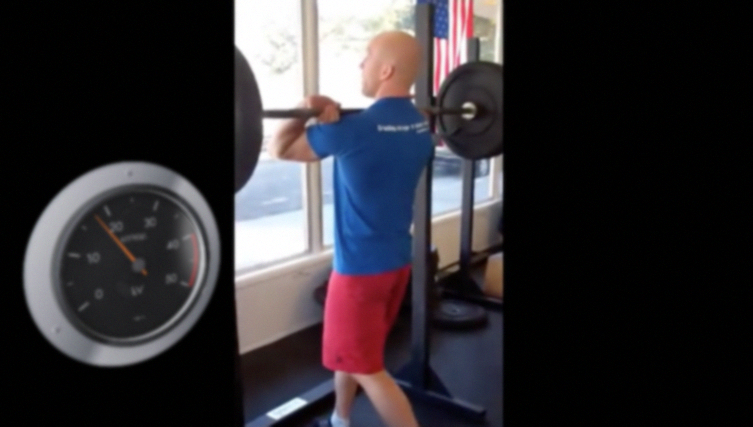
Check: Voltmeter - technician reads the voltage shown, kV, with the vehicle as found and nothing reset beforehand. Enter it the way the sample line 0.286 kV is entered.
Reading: 17.5 kV
